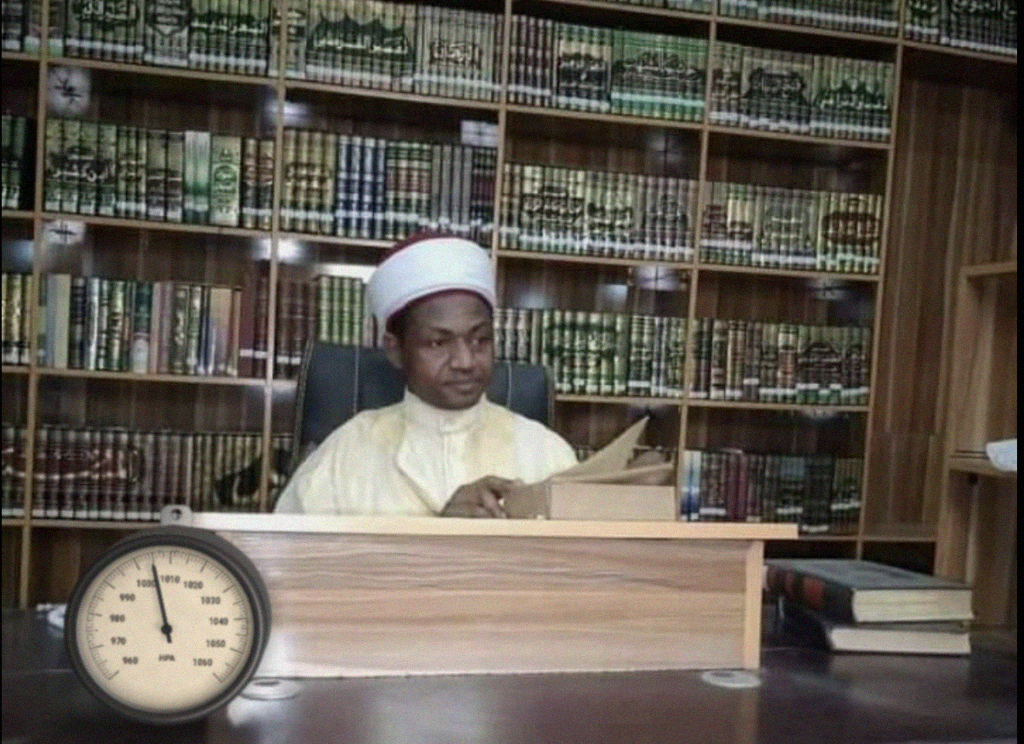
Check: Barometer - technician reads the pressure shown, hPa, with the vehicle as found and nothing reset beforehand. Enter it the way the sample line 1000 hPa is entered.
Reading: 1005 hPa
